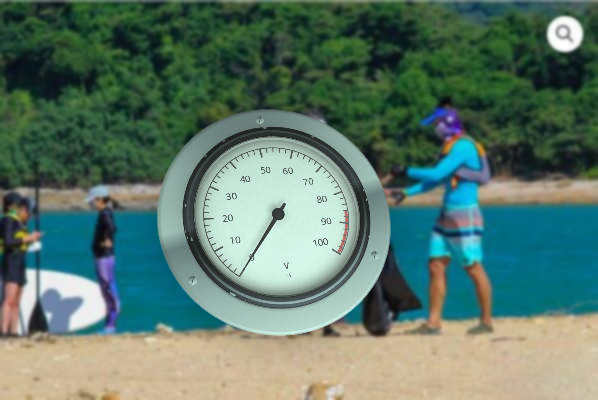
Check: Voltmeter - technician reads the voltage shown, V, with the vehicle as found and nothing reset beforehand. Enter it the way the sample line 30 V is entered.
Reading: 0 V
